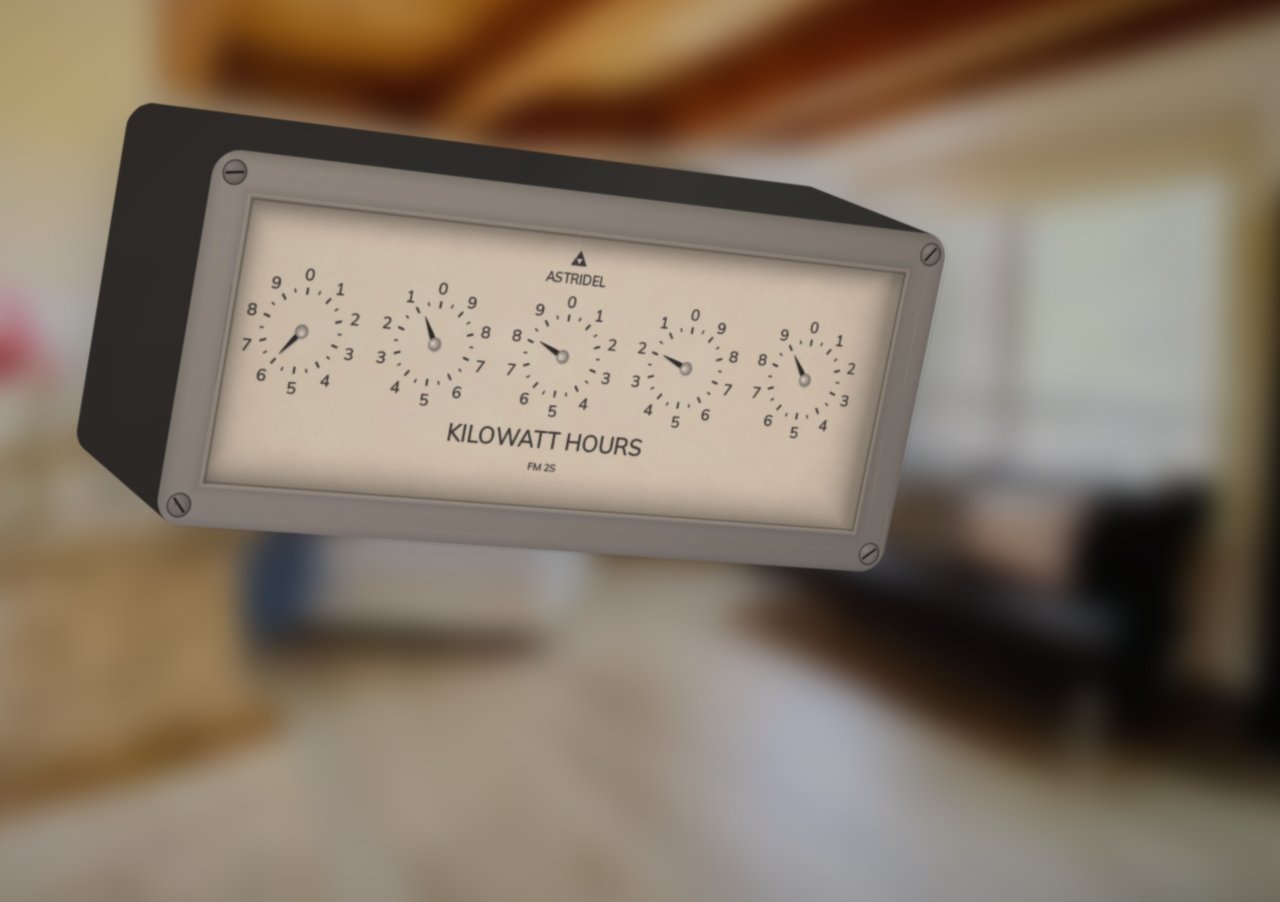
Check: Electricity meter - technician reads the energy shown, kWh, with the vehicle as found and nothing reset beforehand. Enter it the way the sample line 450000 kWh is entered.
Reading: 60819 kWh
